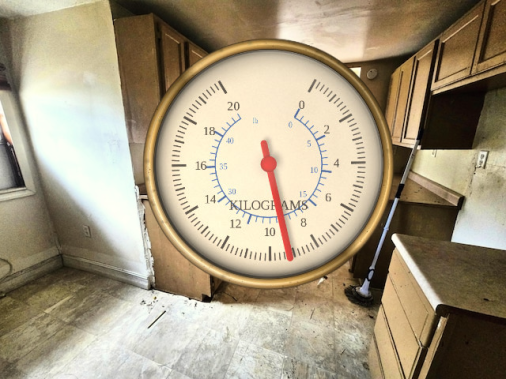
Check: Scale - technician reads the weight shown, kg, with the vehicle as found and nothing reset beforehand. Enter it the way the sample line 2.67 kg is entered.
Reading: 9.2 kg
